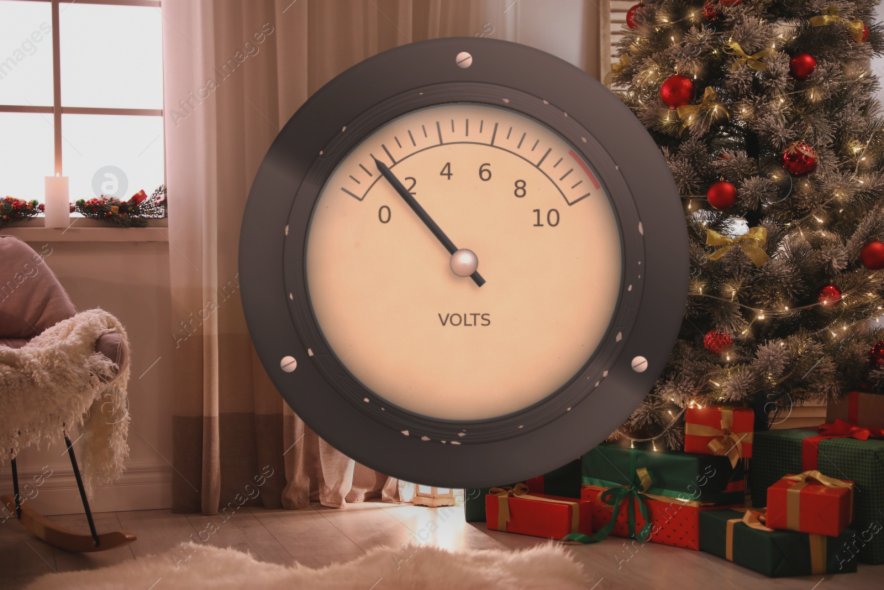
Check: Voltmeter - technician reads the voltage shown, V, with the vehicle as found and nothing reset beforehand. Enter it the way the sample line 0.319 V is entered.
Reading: 1.5 V
